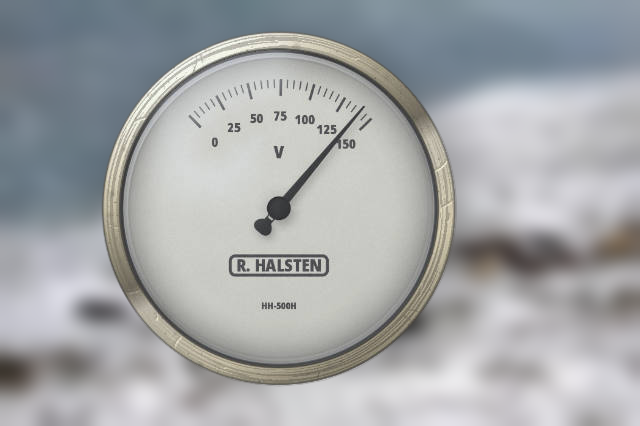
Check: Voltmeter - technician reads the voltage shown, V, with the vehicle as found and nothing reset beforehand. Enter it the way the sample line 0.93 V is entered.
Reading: 140 V
